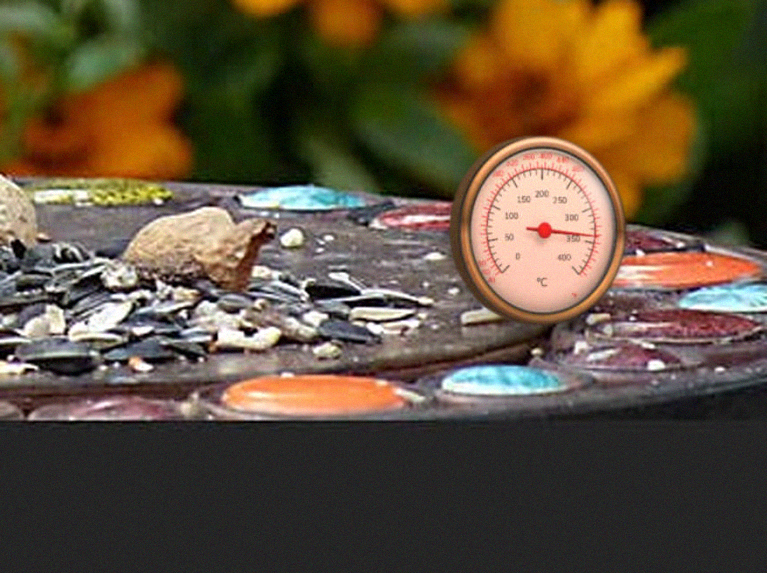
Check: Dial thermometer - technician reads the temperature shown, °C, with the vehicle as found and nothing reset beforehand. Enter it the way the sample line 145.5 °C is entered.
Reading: 340 °C
